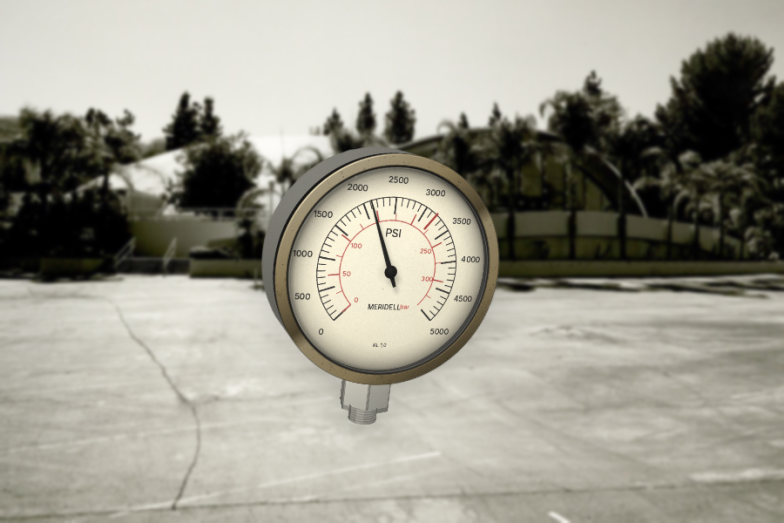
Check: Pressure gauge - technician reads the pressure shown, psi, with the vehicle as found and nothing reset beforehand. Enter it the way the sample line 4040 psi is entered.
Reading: 2100 psi
